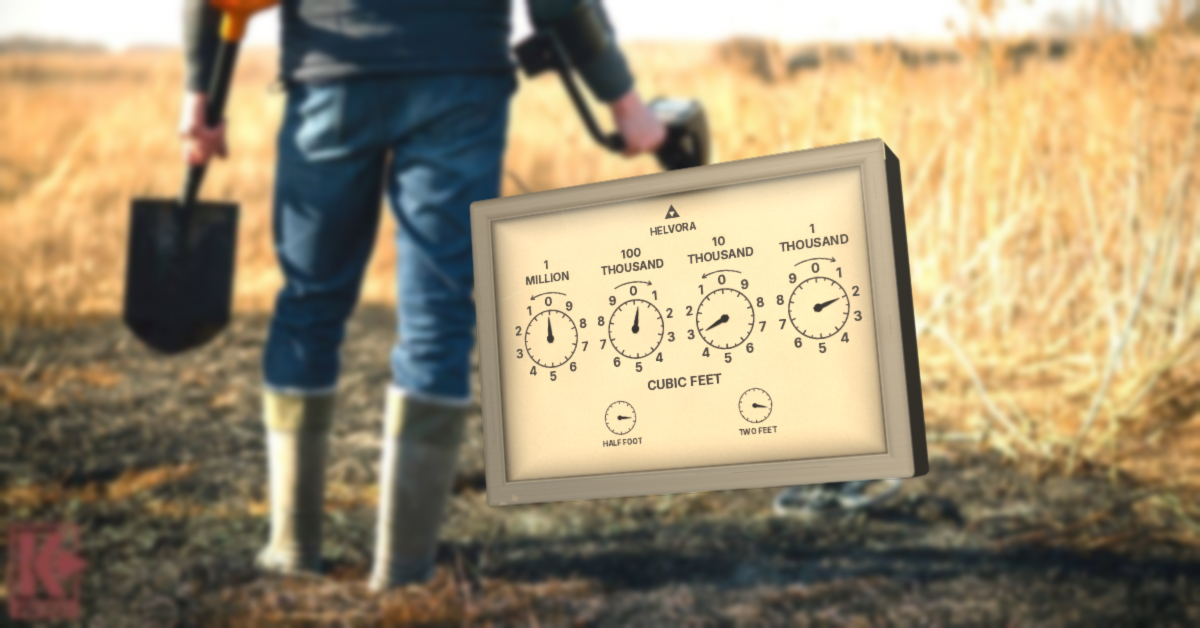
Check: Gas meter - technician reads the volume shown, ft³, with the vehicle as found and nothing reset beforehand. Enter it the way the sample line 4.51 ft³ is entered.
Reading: 3200 ft³
